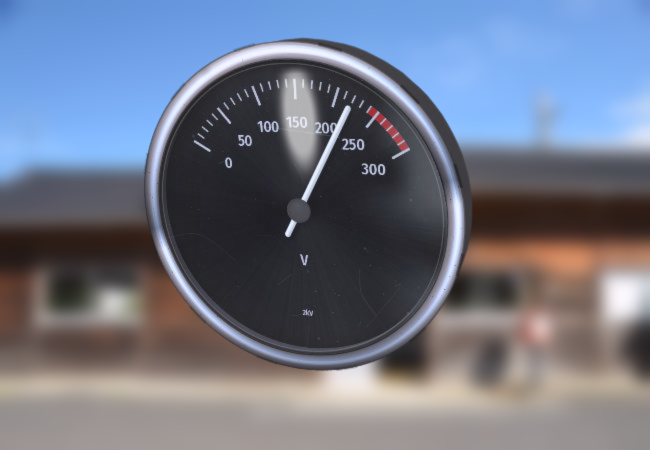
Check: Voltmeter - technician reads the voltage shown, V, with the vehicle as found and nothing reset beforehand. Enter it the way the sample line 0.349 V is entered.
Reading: 220 V
